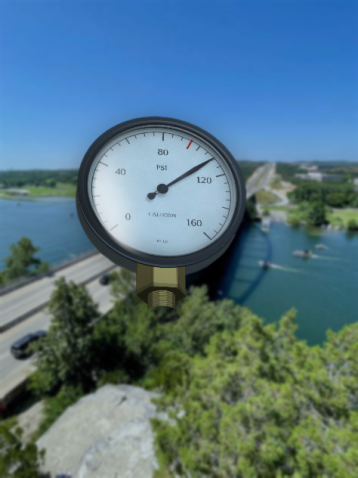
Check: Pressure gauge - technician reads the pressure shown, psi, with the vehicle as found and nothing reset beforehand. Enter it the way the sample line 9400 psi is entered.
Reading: 110 psi
